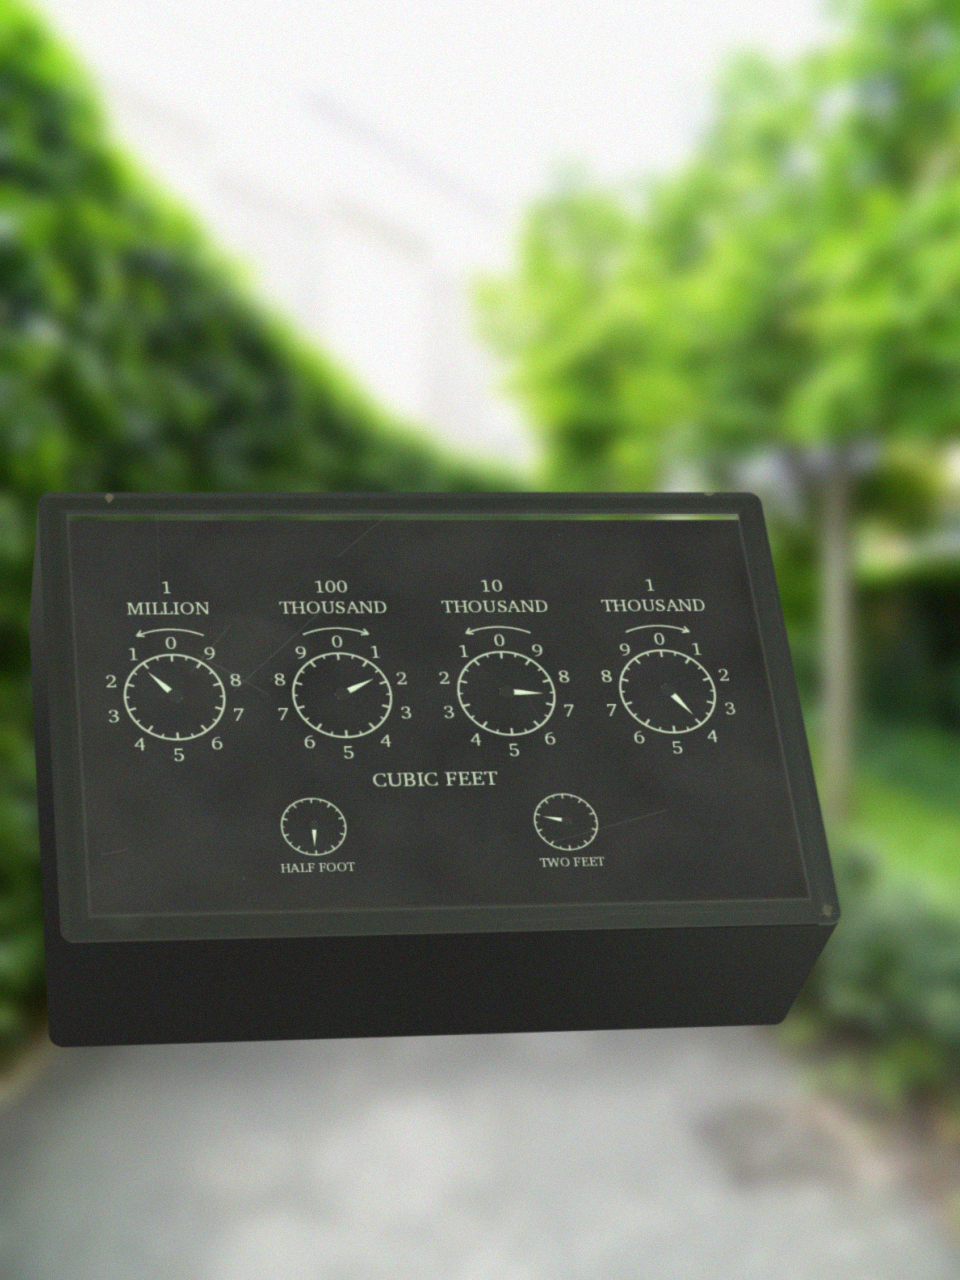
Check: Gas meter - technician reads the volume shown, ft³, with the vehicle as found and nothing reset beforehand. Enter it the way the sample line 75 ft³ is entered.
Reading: 117400 ft³
